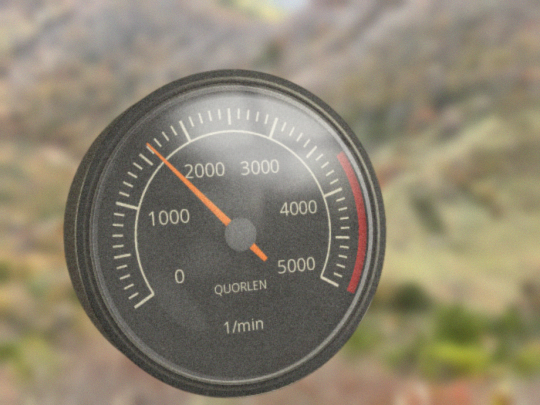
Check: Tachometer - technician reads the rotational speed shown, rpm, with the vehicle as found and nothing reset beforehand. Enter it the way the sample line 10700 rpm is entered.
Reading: 1600 rpm
